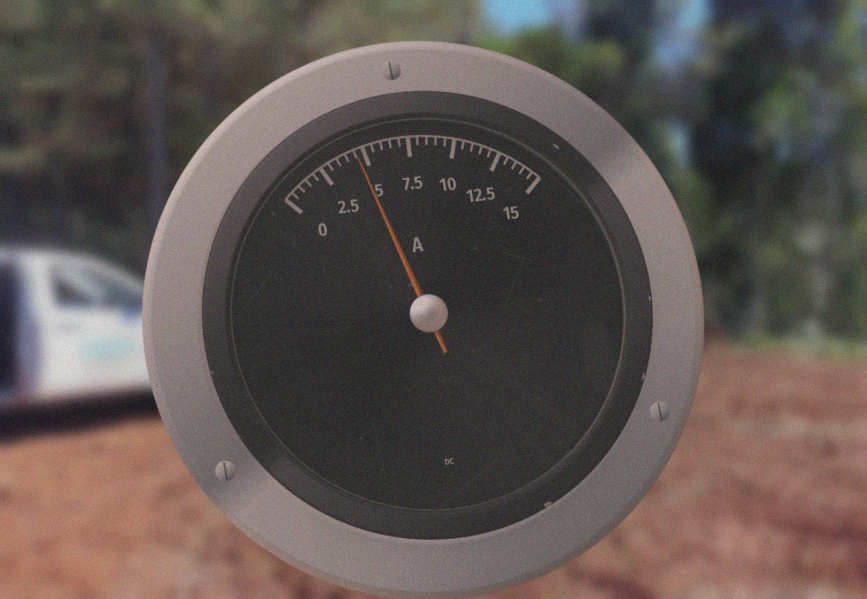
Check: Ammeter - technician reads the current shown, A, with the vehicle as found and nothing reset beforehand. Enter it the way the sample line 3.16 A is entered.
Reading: 4.5 A
